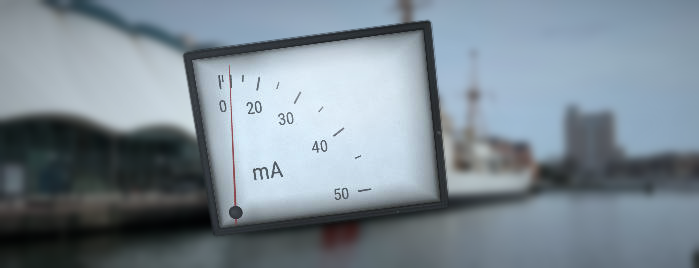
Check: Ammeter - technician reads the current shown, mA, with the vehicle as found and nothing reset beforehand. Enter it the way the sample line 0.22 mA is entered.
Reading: 10 mA
